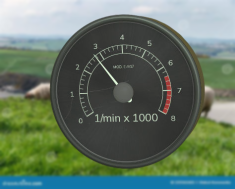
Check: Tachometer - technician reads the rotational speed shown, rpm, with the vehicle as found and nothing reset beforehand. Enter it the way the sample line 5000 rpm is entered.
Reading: 2800 rpm
